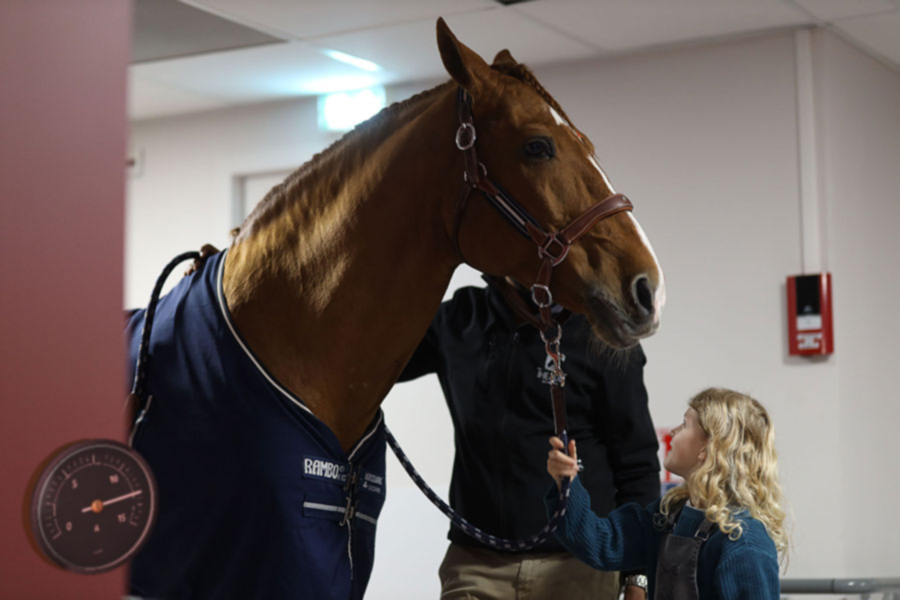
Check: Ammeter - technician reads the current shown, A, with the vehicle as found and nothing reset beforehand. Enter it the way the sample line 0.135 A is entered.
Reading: 12.5 A
